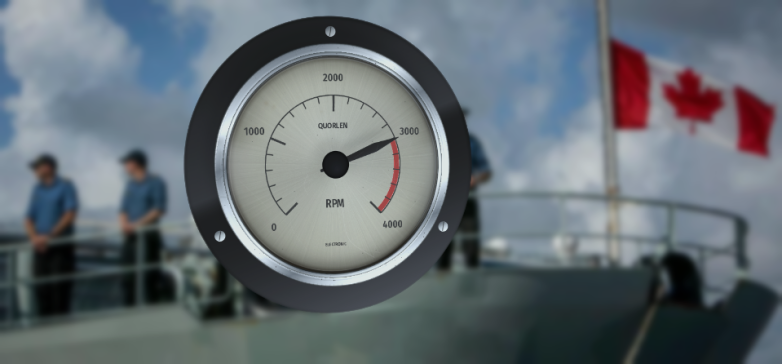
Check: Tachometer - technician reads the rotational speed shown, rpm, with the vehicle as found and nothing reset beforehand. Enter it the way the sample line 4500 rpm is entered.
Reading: 3000 rpm
